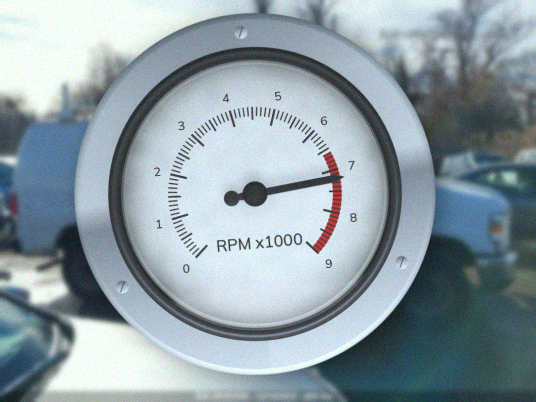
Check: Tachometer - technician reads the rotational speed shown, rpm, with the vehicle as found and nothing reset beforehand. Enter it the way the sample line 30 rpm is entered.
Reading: 7200 rpm
